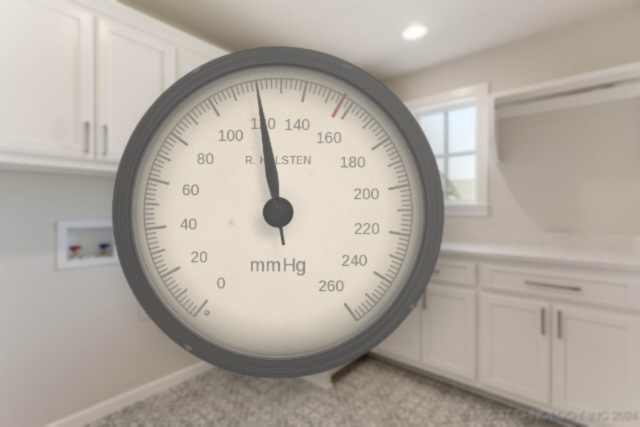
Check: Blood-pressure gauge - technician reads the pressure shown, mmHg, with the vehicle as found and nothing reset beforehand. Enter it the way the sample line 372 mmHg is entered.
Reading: 120 mmHg
